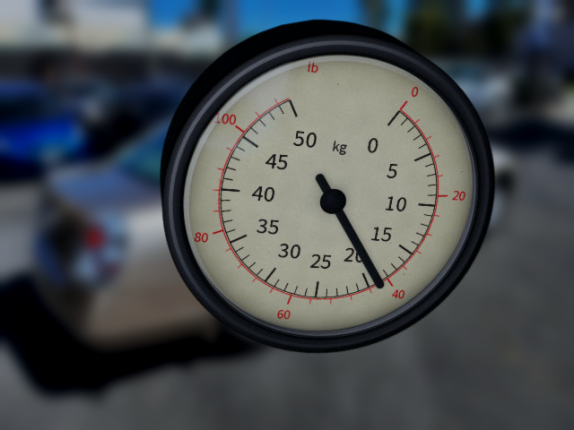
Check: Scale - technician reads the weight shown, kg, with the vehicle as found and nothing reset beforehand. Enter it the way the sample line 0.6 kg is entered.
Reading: 19 kg
